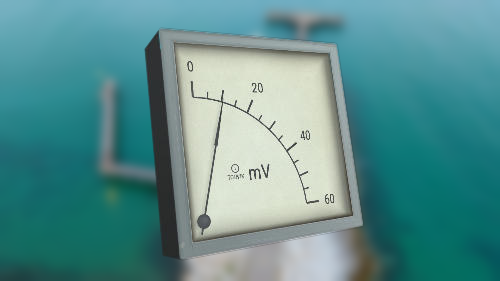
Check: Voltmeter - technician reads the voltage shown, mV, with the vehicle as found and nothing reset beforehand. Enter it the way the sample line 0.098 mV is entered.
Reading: 10 mV
